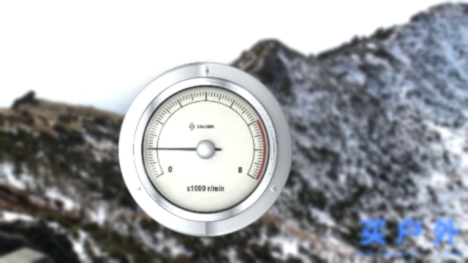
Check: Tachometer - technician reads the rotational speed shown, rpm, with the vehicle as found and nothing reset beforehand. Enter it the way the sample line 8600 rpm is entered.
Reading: 1000 rpm
